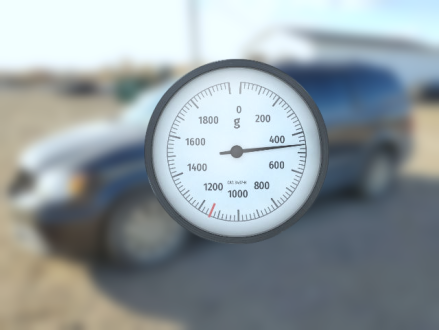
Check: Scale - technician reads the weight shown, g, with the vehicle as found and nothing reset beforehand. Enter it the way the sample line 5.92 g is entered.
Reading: 460 g
